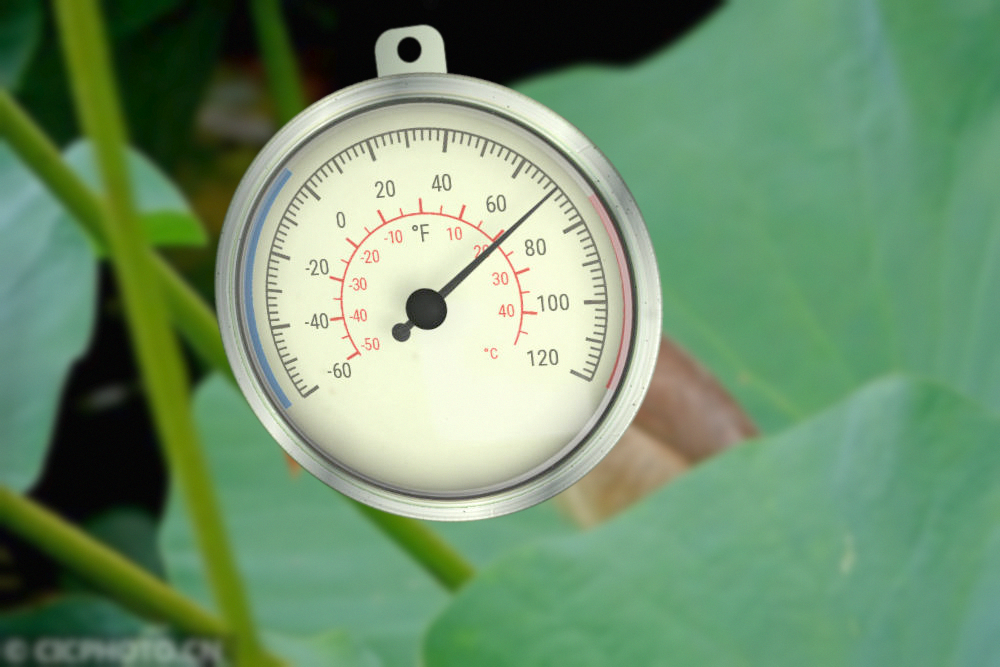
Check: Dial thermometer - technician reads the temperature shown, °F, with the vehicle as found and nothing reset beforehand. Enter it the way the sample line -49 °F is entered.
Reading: 70 °F
